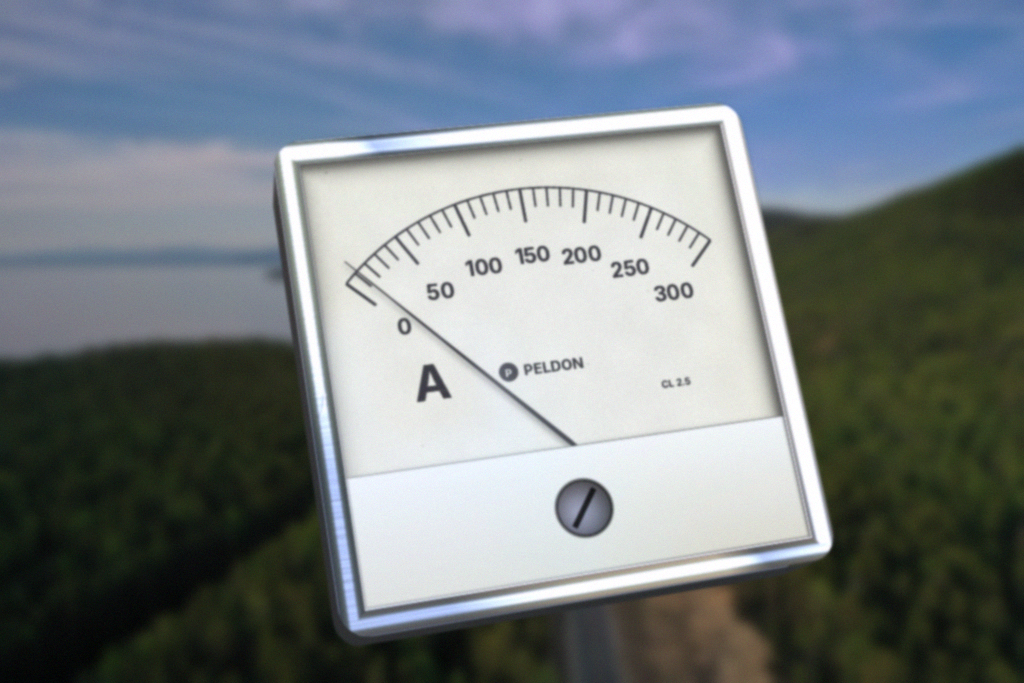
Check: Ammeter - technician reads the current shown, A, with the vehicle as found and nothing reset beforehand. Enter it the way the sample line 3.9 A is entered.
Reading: 10 A
